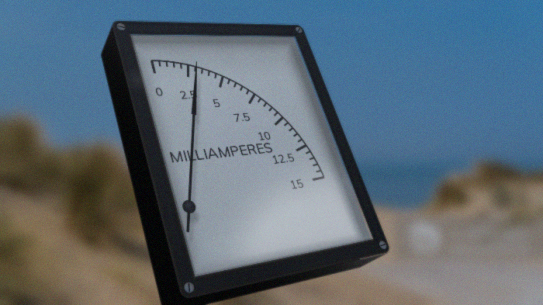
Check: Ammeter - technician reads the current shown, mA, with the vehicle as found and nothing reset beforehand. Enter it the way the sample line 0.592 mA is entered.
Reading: 3 mA
